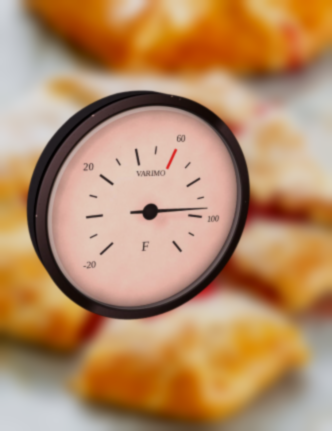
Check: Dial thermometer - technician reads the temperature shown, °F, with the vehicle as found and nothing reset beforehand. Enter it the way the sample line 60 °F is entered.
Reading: 95 °F
